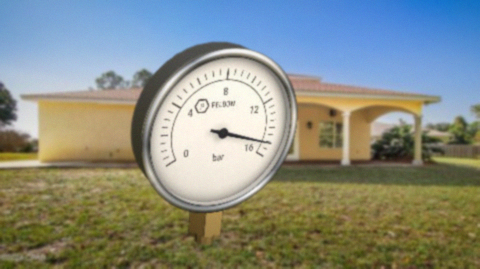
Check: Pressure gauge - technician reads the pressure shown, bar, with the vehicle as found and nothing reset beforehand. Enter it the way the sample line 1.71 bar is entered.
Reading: 15 bar
